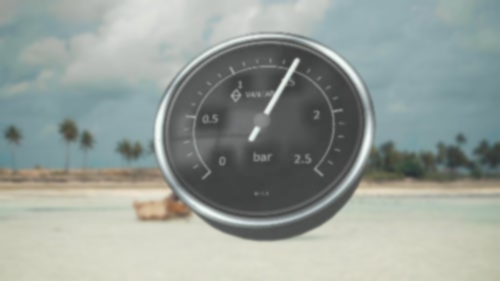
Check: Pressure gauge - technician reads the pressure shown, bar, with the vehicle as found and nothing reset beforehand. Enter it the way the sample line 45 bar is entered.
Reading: 1.5 bar
